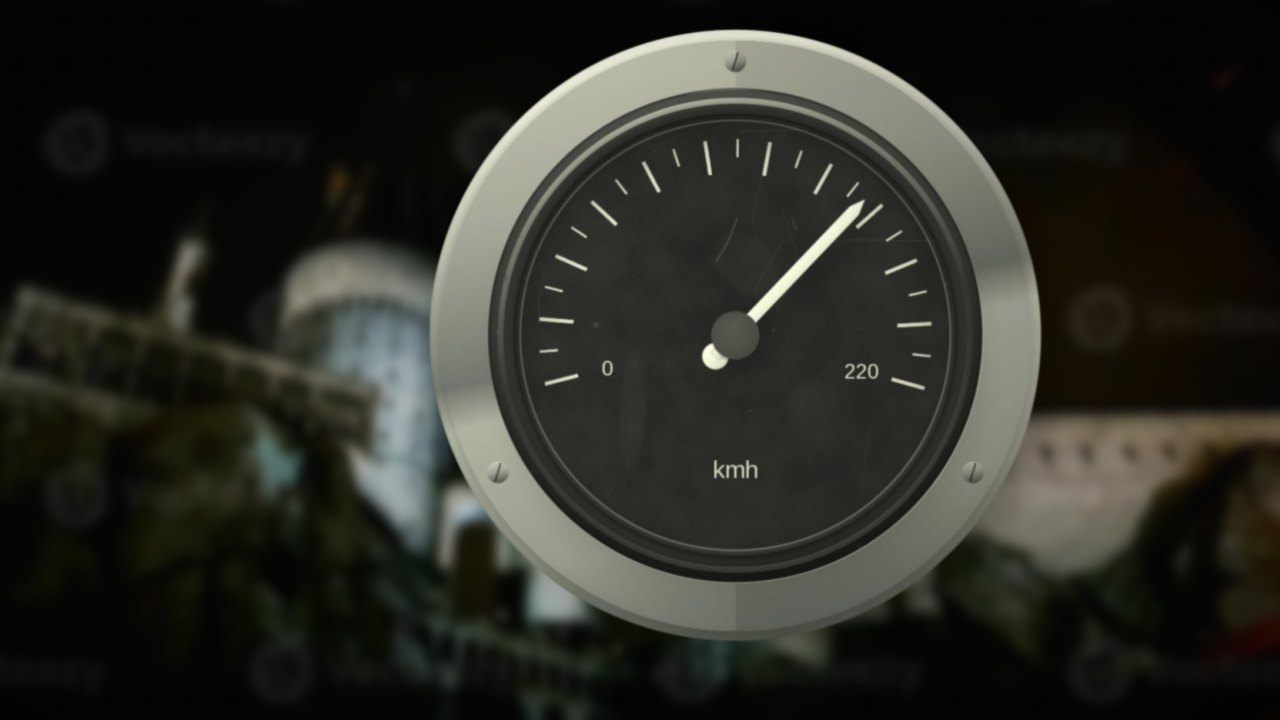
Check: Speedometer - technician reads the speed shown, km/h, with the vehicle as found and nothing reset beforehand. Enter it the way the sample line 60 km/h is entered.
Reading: 155 km/h
